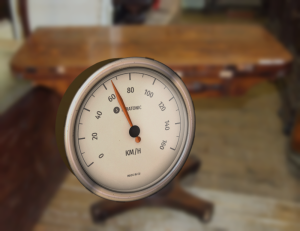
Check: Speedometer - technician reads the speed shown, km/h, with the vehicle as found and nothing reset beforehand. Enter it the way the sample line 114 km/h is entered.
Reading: 65 km/h
